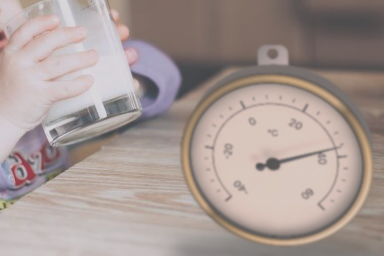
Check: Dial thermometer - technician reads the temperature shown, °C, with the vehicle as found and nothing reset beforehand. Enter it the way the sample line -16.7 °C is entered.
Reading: 36 °C
